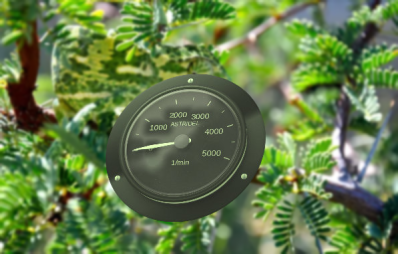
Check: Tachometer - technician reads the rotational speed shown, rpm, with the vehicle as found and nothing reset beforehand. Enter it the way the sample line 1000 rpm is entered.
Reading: 0 rpm
